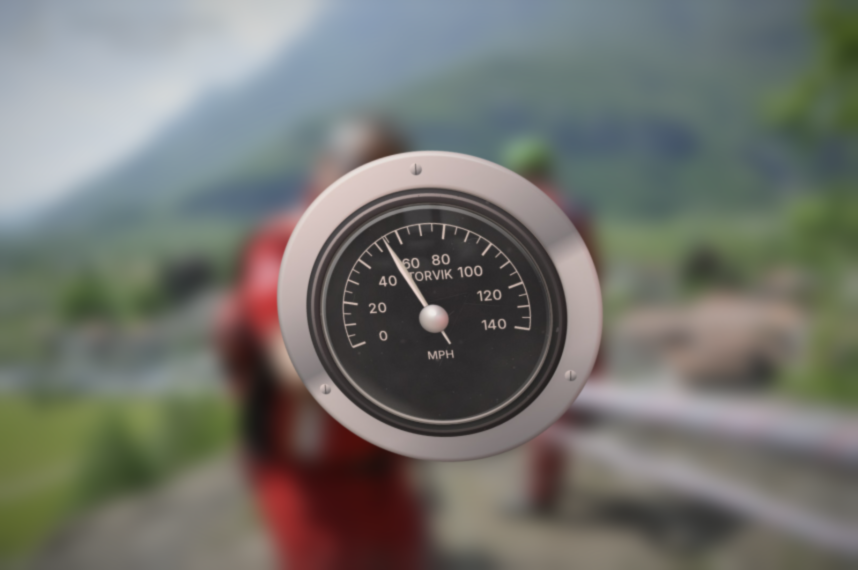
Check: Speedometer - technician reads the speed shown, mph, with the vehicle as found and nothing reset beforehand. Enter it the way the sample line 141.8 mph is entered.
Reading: 55 mph
